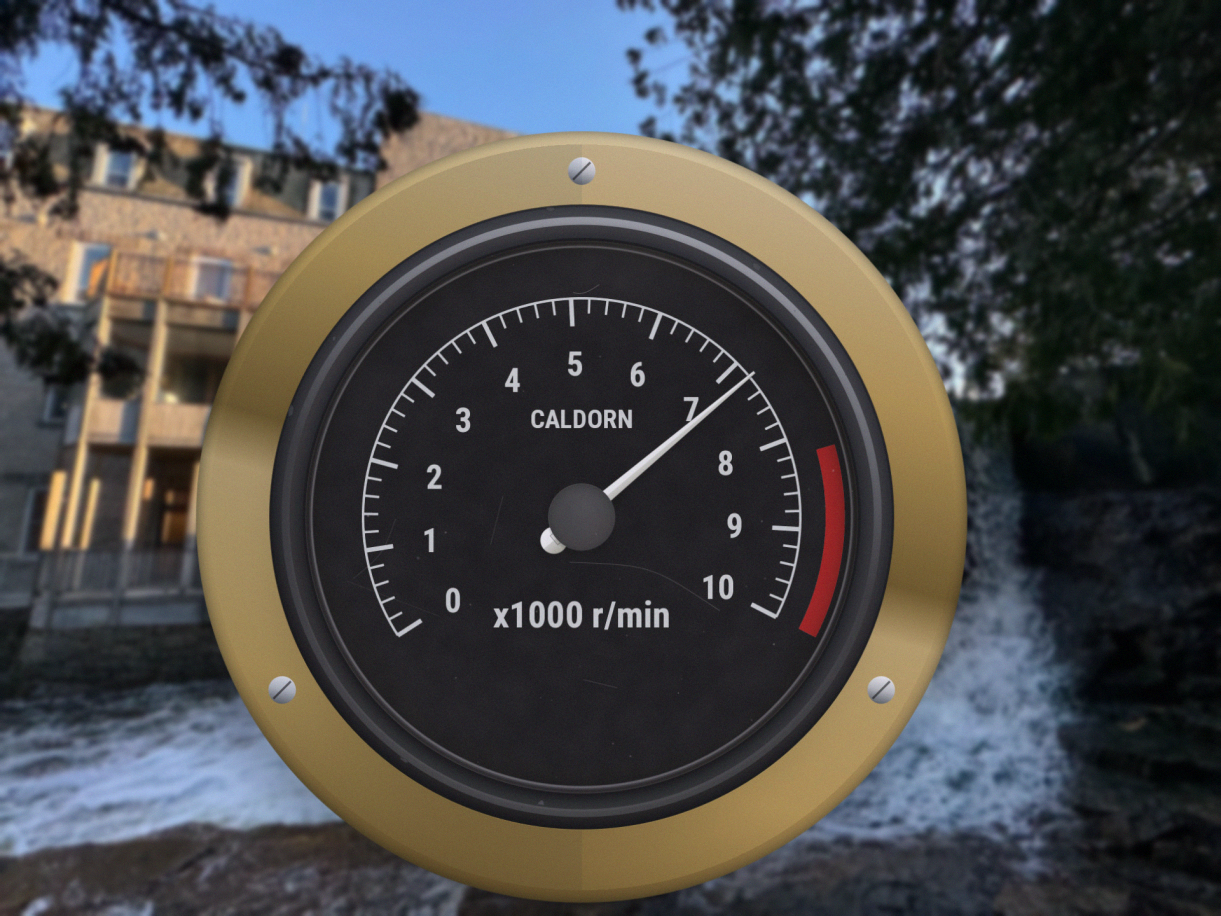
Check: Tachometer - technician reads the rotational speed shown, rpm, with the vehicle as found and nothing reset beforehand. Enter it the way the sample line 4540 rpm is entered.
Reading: 7200 rpm
